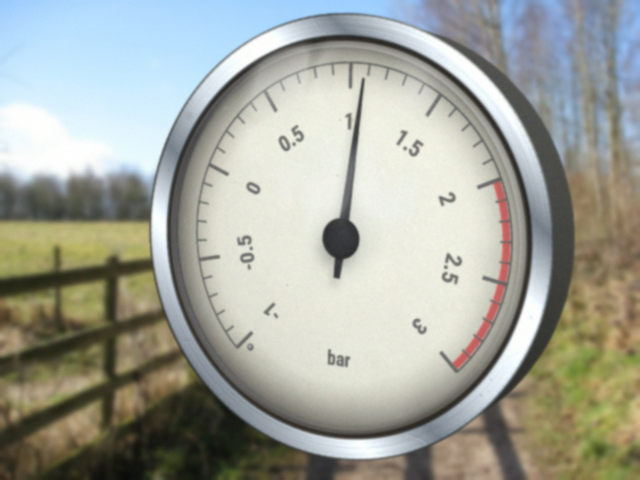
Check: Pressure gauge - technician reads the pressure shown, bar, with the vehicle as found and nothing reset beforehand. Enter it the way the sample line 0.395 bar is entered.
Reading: 1.1 bar
